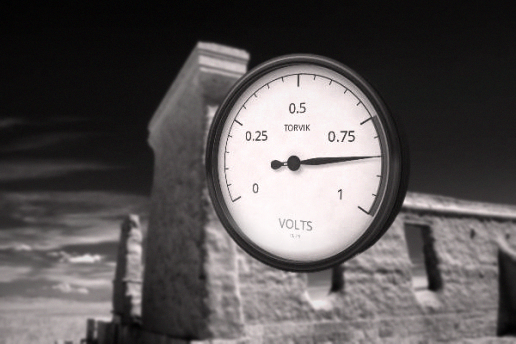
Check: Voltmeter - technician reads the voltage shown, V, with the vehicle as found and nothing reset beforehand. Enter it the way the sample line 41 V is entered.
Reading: 0.85 V
